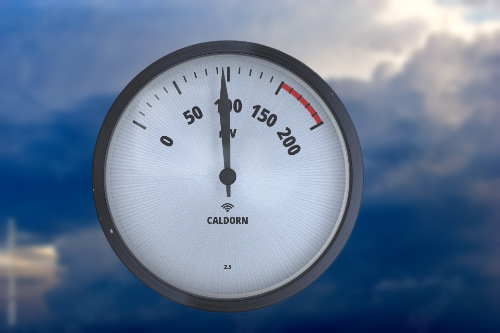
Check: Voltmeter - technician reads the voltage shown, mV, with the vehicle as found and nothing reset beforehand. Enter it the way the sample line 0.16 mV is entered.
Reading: 95 mV
